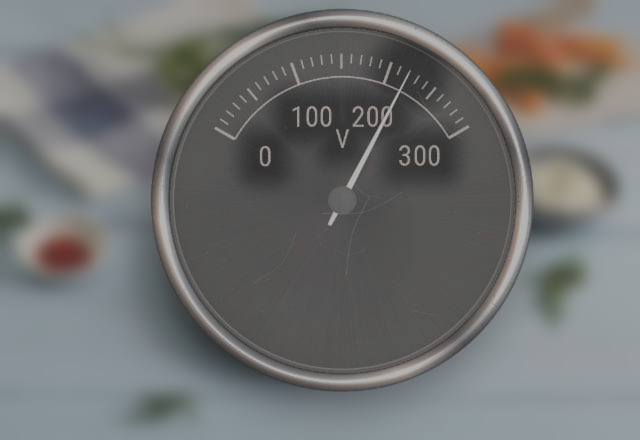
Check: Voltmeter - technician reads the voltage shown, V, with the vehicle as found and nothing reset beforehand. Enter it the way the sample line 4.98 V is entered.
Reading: 220 V
